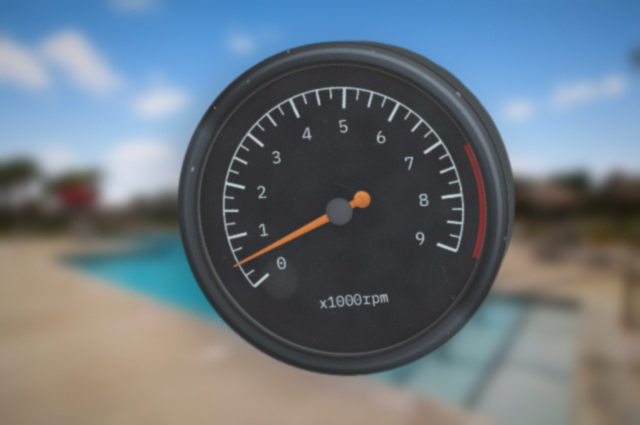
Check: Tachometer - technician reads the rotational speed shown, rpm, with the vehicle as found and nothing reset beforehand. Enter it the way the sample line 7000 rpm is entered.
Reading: 500 rpm
